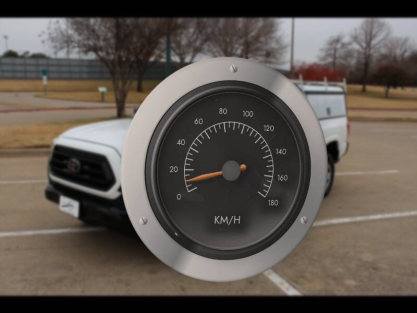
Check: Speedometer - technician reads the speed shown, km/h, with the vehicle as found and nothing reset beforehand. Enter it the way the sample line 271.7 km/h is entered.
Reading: 10 km/h
